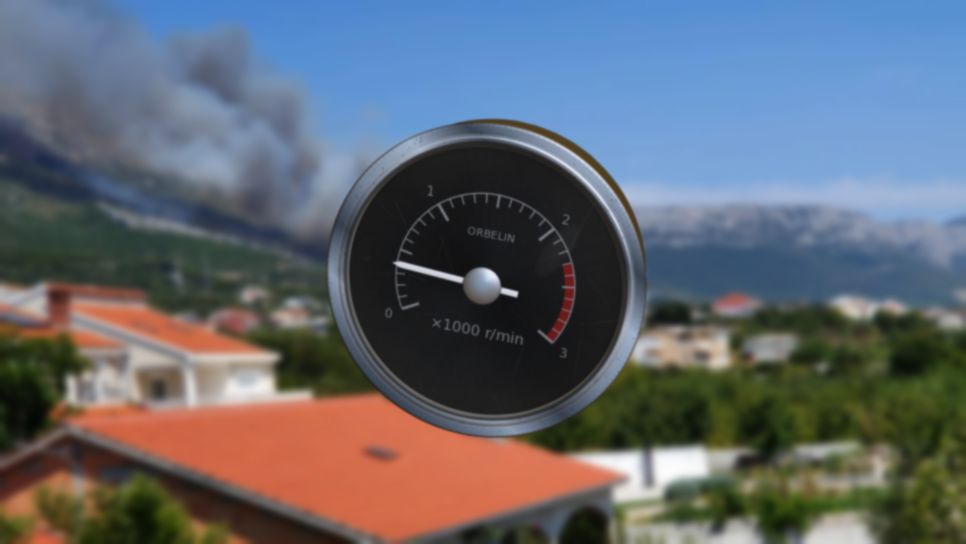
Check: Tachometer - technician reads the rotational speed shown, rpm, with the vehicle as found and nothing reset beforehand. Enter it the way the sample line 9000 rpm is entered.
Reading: 400 rpm
